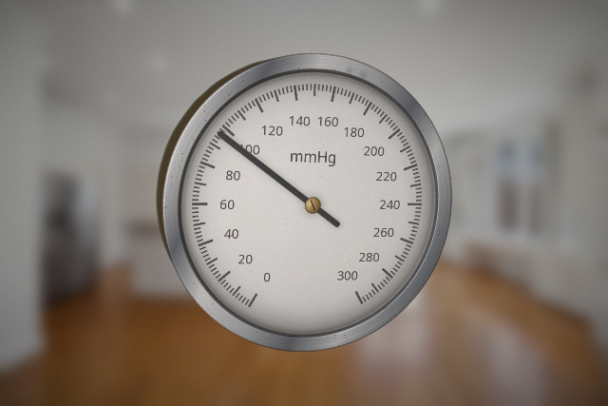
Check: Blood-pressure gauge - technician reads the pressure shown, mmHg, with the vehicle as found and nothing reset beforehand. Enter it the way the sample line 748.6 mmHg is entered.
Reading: 96 mmHg
